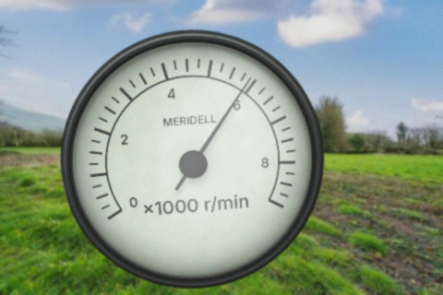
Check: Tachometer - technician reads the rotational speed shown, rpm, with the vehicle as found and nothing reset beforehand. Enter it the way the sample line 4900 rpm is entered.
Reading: 5875 rpm
